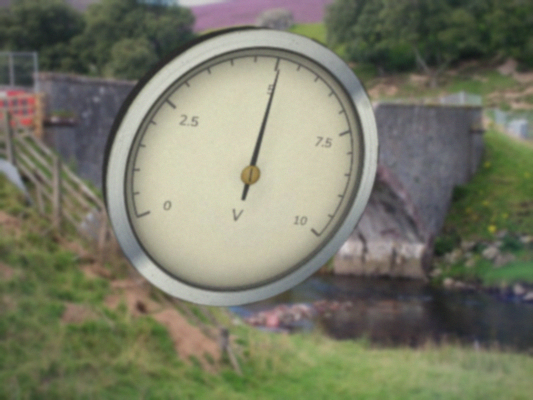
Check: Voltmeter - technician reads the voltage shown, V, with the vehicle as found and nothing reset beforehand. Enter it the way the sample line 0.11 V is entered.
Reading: 5 V
